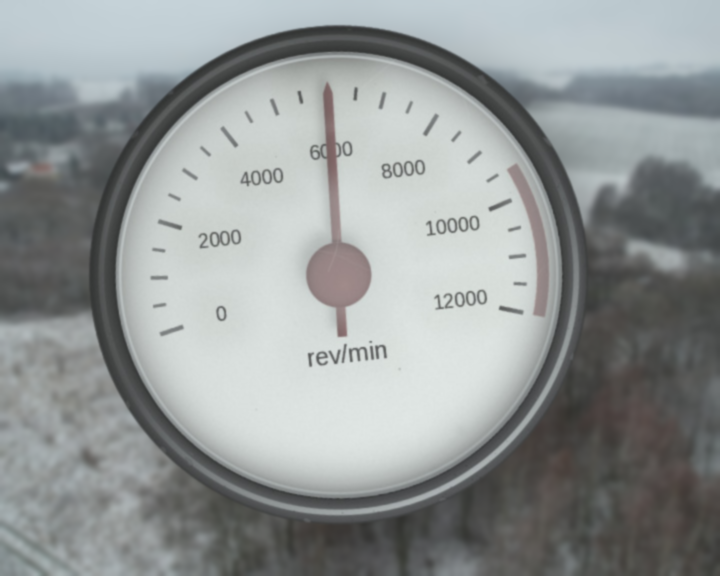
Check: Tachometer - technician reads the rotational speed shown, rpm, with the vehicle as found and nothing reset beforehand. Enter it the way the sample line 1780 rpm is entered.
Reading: 6000 rpm
